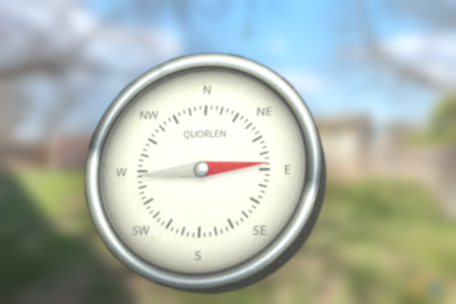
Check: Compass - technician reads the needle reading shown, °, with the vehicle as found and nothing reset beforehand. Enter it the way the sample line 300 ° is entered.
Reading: 85 °
